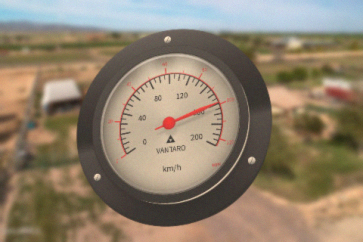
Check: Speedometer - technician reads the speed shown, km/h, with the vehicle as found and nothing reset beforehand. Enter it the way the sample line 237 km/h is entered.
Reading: 160 km/h
